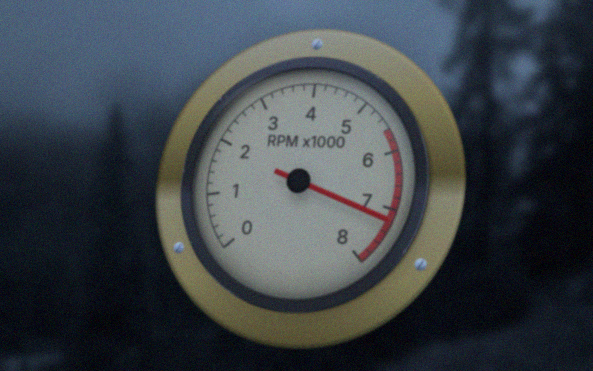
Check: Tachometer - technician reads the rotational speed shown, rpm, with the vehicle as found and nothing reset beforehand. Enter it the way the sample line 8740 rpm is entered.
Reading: 7200 rpm
